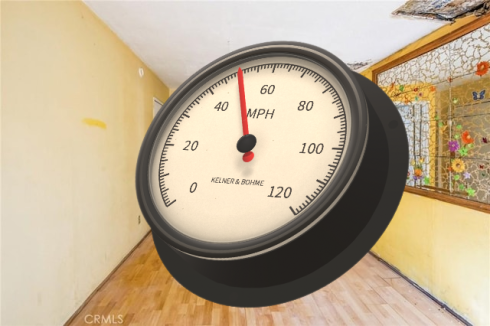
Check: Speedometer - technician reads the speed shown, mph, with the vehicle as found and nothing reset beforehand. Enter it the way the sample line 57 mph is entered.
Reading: 50 mph
